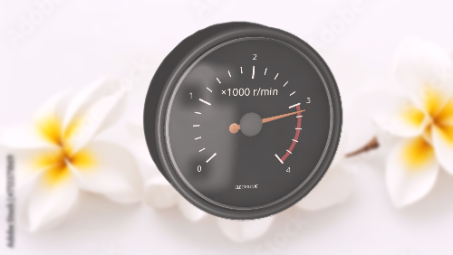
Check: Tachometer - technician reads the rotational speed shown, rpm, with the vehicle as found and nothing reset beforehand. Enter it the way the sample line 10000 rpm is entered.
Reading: 3100 rpm
